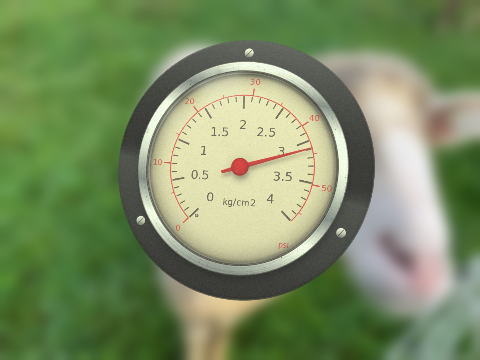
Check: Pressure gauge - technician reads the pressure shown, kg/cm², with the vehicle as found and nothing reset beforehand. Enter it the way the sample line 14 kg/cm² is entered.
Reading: 3.1 kg/cm²
